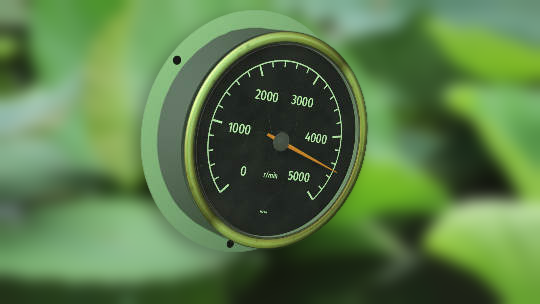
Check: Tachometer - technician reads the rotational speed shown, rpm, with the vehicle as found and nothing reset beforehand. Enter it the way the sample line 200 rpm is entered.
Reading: 4500 rpm
